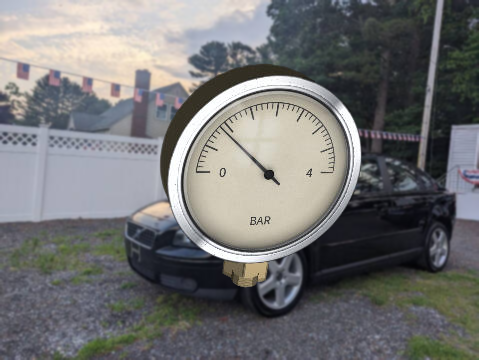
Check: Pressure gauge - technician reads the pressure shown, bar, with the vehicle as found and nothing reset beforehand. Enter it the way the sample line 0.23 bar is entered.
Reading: 0.9 bar
